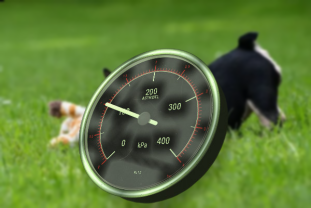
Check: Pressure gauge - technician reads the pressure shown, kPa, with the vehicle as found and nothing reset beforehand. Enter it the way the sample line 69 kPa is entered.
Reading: 100 kPa
